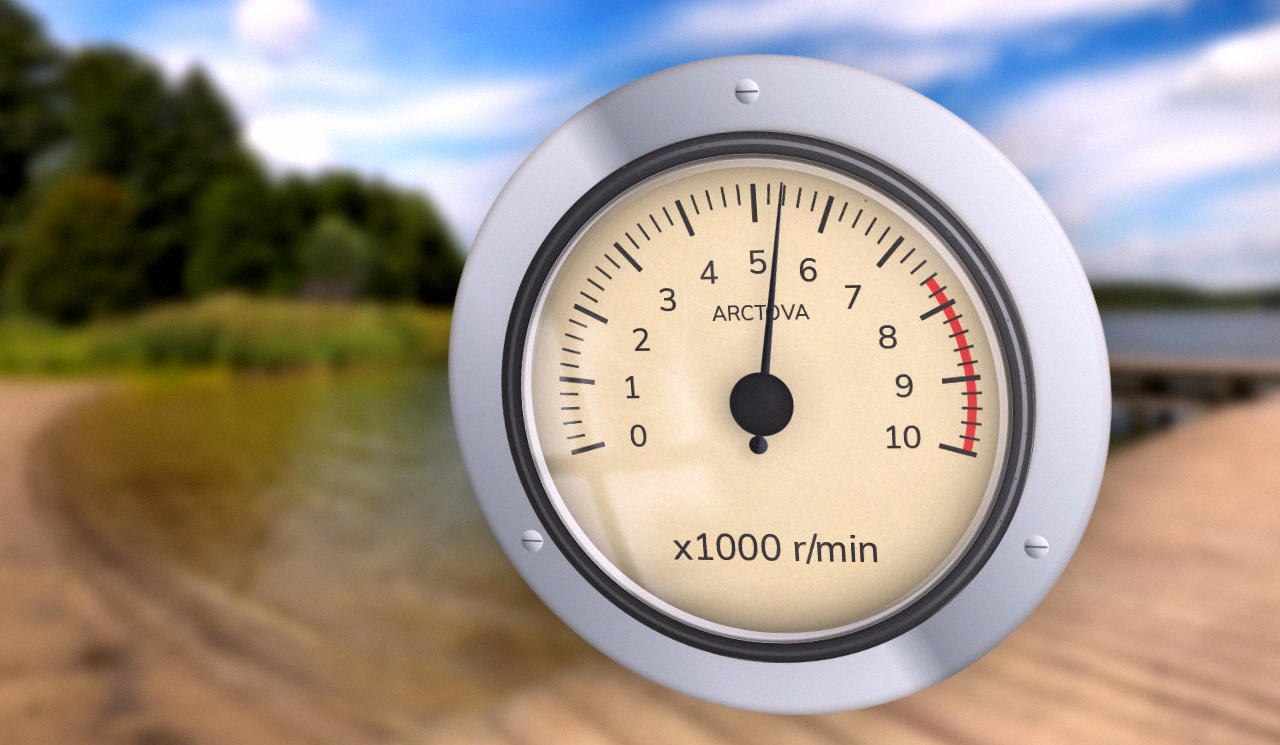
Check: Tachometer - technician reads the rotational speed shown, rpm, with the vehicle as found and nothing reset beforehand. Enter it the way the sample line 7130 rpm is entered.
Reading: 5400 rpm
